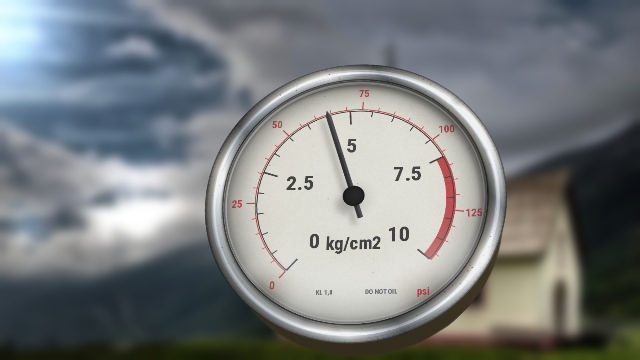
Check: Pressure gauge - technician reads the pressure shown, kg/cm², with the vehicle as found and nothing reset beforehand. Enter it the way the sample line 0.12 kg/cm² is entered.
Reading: 4.5 kg/cm²
